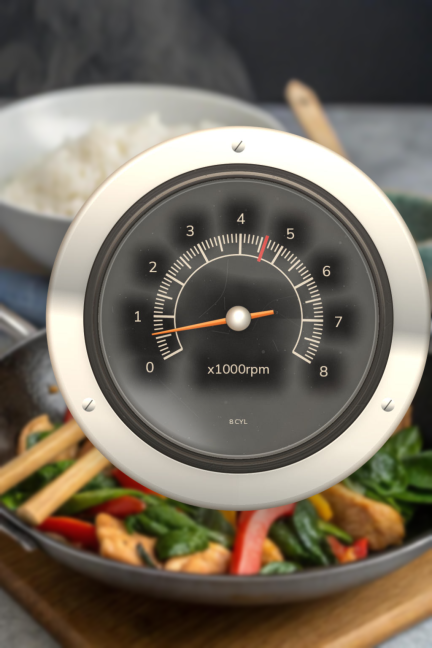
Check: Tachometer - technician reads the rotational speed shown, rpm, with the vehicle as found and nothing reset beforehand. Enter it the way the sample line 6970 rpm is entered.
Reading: 600 rpm
